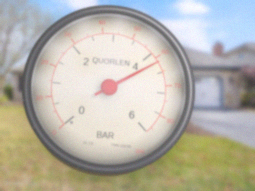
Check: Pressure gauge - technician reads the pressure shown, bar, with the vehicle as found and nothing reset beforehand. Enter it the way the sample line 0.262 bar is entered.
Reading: 4.25 bar
